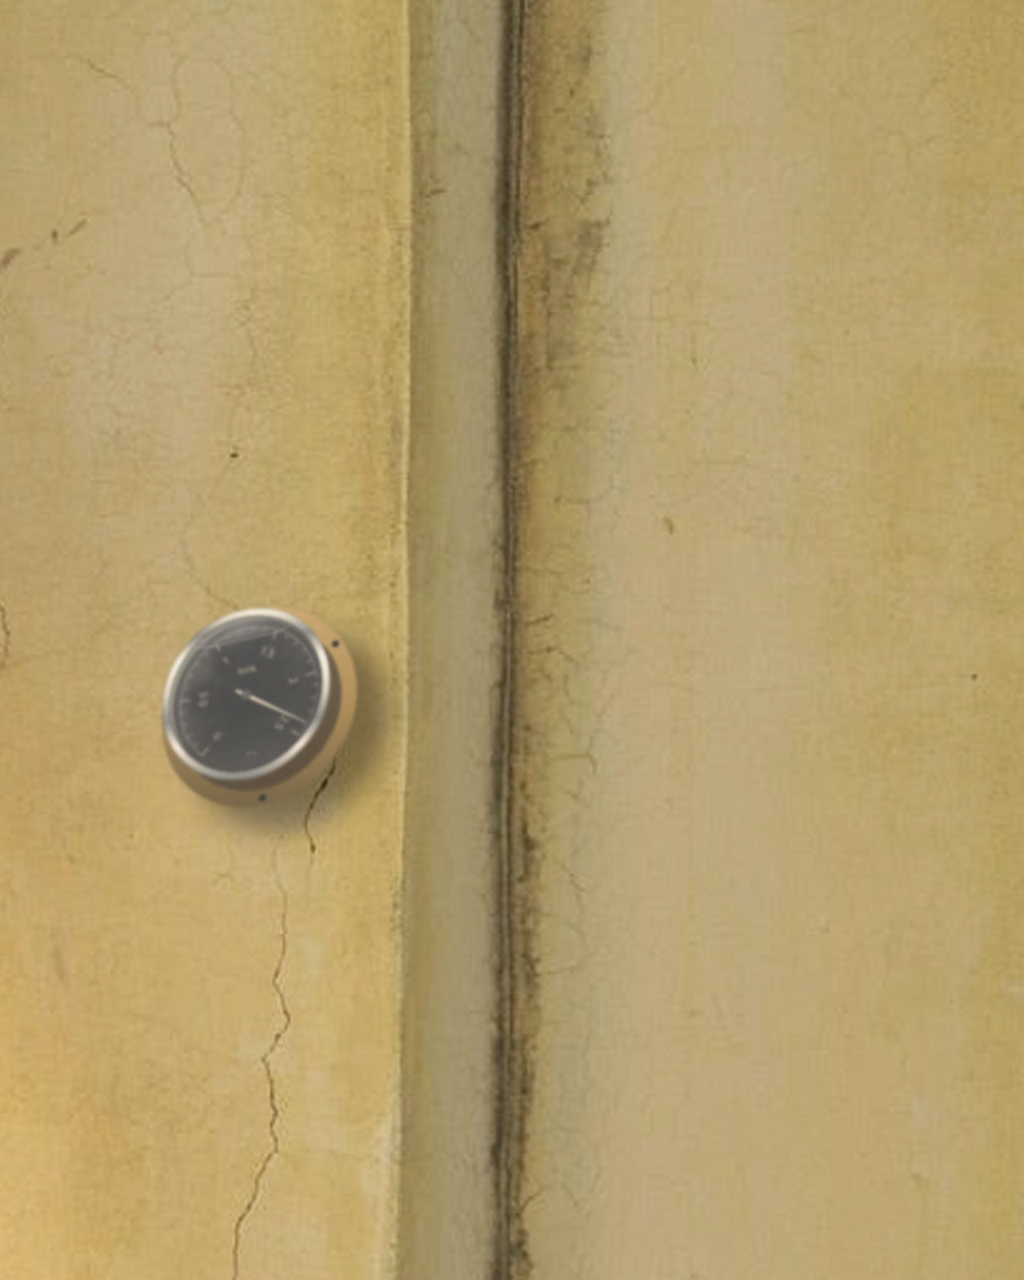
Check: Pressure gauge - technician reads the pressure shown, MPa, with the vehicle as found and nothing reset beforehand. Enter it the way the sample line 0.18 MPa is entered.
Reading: 2.4 MPa
